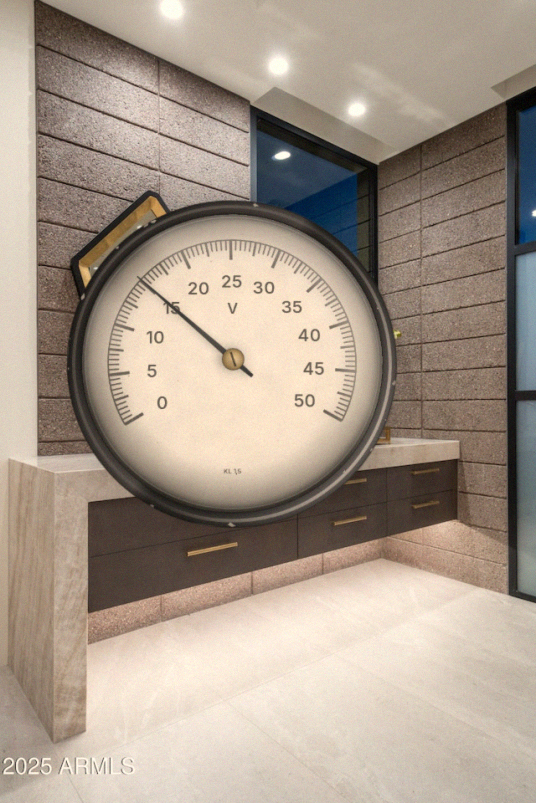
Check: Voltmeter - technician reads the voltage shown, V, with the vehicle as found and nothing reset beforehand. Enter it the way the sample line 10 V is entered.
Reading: 15 V
